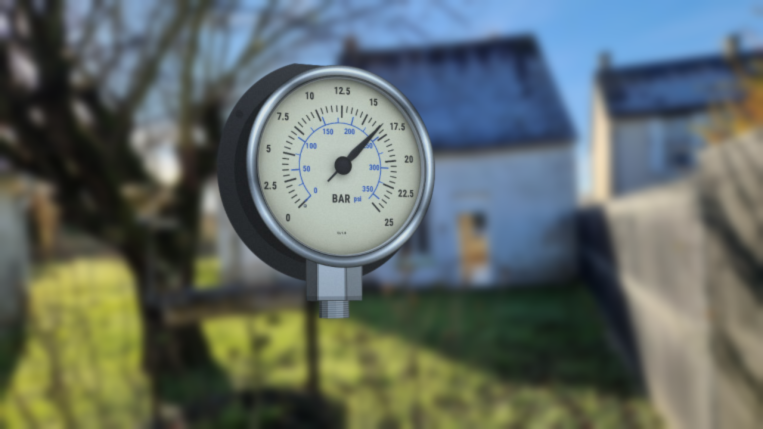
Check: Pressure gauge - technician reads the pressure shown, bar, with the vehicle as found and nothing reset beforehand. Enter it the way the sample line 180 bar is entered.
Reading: 16.5 bar
